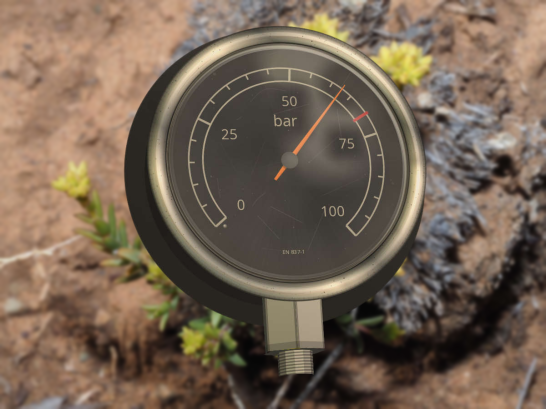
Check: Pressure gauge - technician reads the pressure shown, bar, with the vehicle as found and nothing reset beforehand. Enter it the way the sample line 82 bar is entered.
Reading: 62.5 bar
